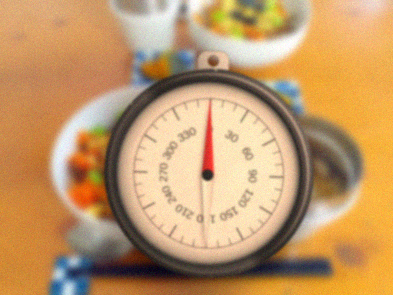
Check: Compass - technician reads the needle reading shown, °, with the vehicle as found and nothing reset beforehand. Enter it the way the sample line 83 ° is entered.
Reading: 0 °
